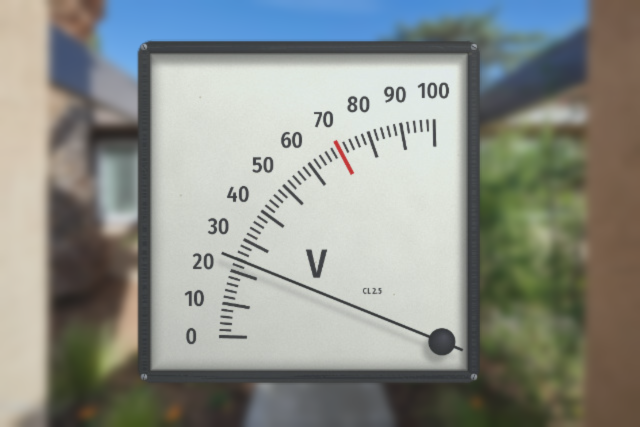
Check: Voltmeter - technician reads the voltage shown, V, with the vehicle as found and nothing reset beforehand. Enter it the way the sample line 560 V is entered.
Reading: 24 V
